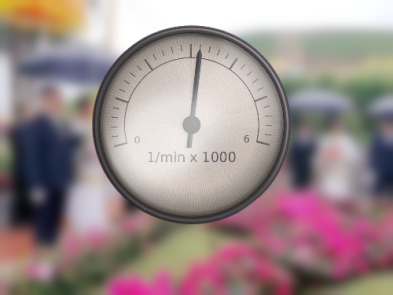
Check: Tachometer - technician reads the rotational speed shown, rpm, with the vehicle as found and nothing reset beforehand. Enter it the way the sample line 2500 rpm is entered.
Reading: 3200 rpm
